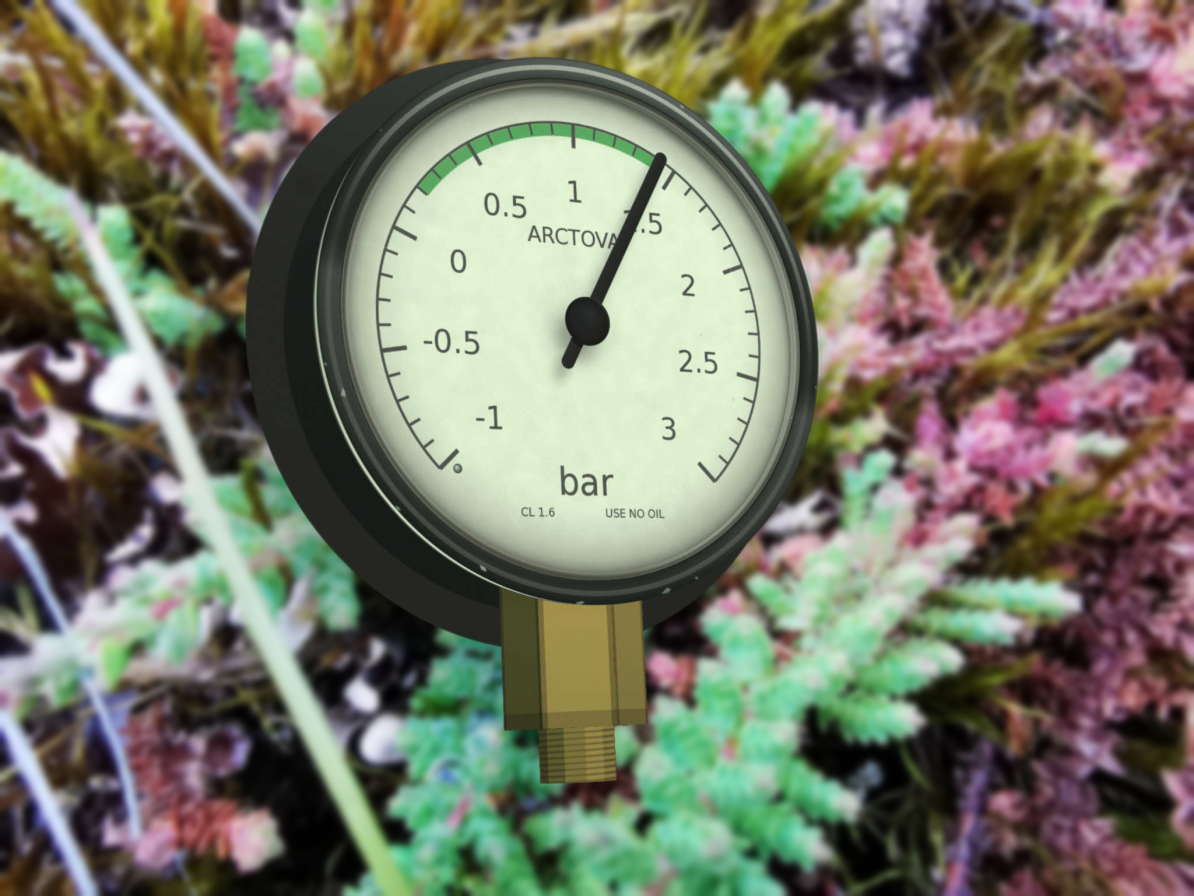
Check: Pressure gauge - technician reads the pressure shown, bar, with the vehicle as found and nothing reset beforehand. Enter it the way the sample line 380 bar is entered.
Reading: 1.4 bar
